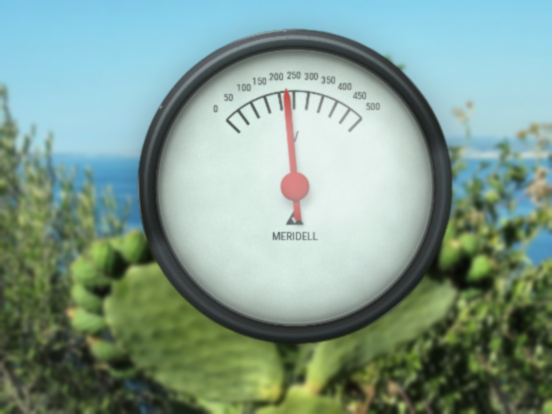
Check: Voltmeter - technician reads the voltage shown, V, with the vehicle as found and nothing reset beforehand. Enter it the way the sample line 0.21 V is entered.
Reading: 225 V
